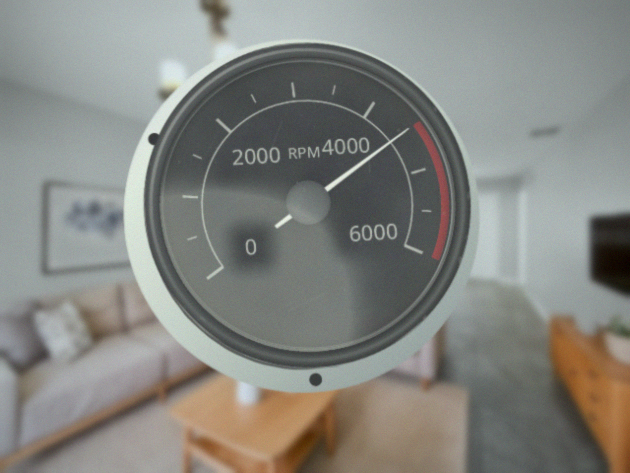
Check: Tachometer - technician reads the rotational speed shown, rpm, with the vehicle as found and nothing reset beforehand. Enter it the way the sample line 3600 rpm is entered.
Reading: 4500 rpm
